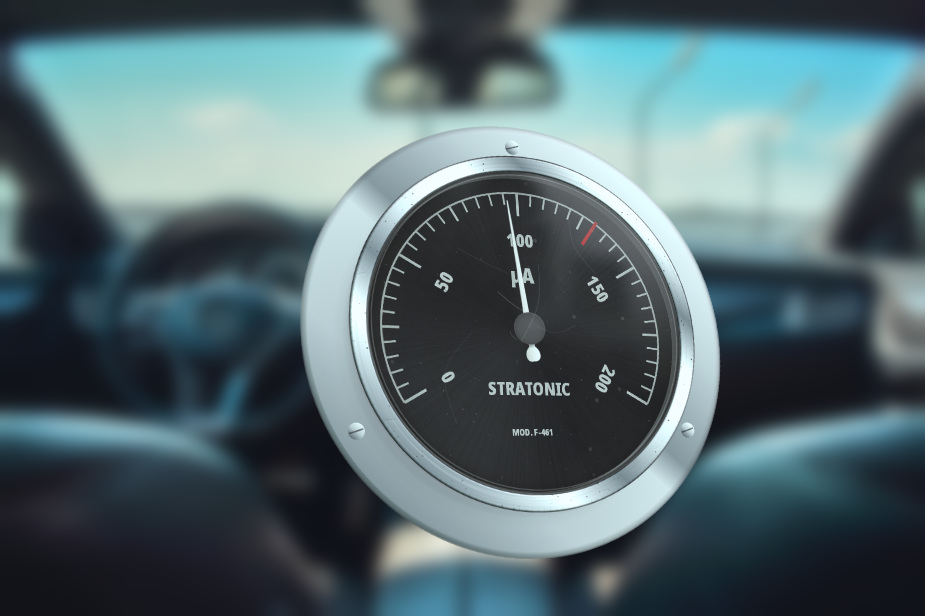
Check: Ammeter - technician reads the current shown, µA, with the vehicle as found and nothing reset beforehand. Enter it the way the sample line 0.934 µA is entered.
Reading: 95 µA
